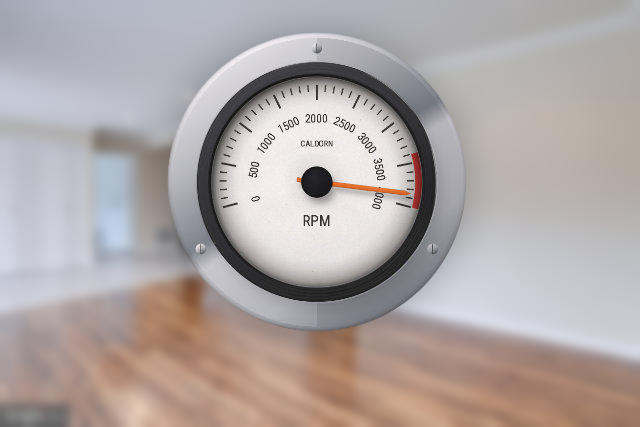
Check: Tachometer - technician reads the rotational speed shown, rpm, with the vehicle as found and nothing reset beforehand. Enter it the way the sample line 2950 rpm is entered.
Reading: 3850 rpm
